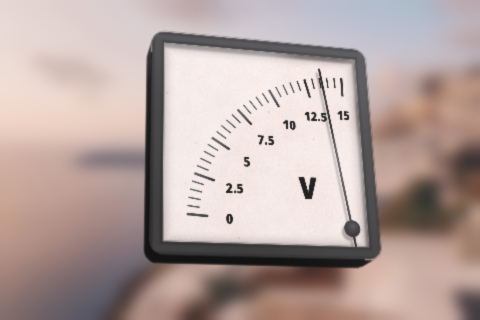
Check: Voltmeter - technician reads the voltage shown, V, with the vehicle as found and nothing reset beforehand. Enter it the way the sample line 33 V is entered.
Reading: 13.5 V
